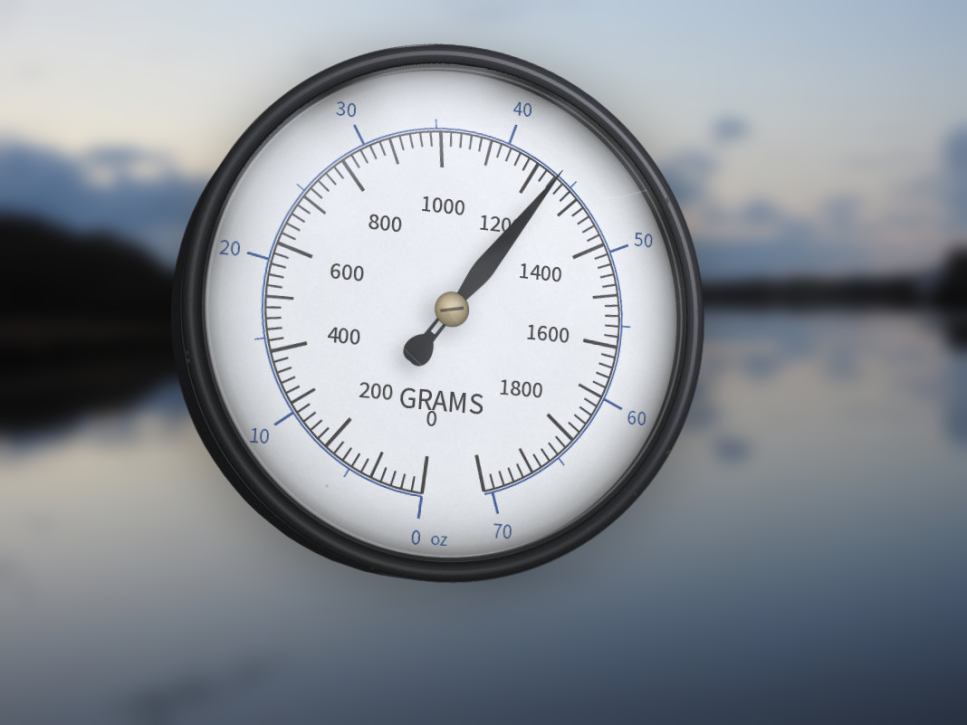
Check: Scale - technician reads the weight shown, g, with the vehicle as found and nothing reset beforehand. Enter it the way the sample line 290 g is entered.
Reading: 1240 g
